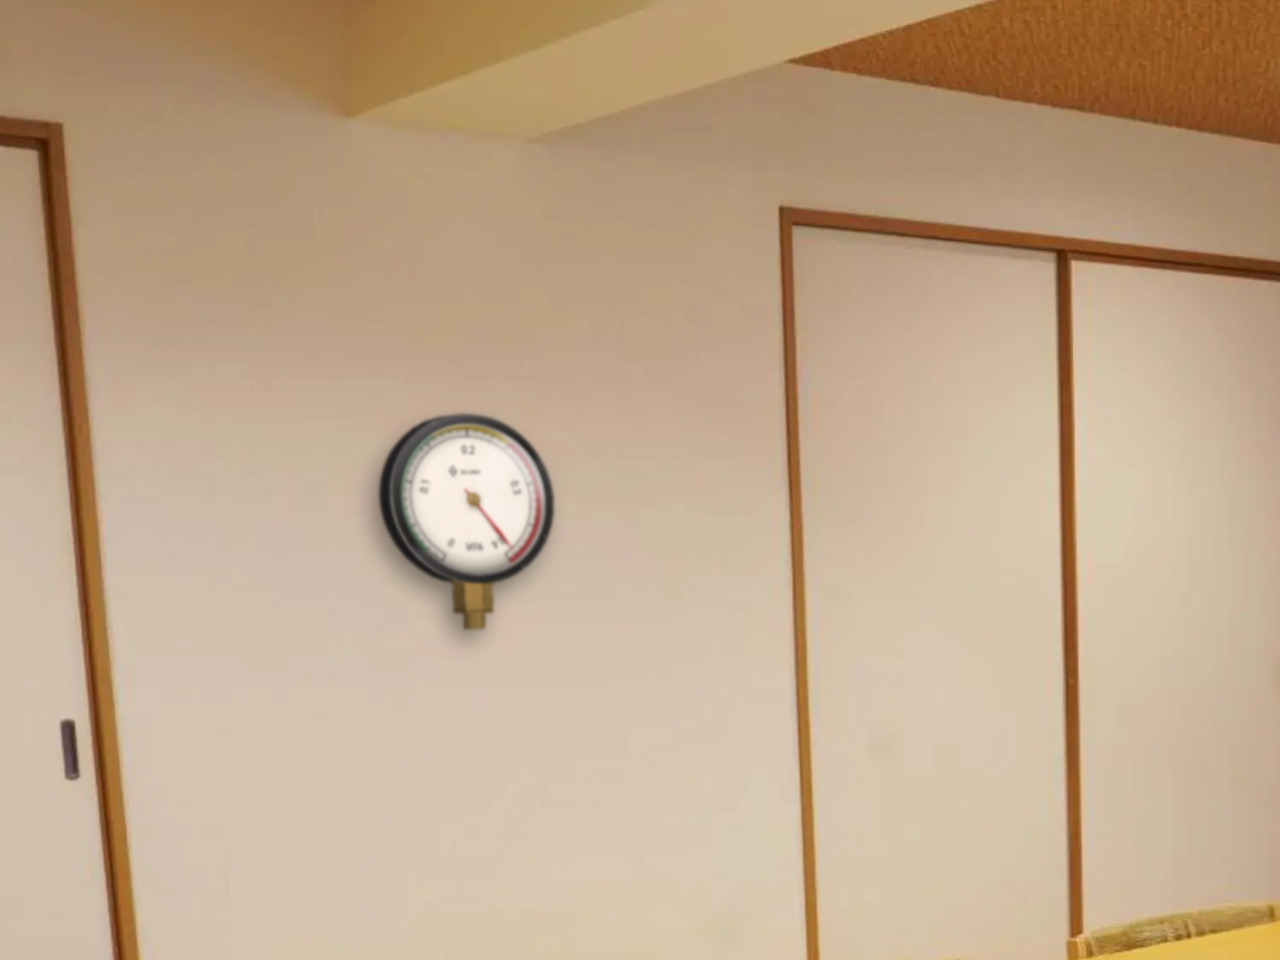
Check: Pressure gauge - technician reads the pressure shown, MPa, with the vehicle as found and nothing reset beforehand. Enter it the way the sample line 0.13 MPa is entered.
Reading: 0.39 MPa
